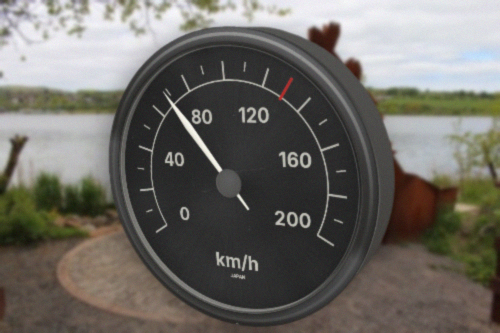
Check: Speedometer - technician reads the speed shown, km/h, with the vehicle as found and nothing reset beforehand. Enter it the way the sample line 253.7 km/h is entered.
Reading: 70 km/h
